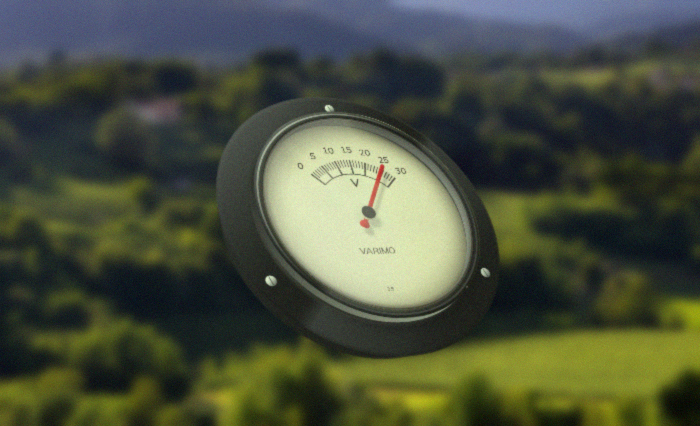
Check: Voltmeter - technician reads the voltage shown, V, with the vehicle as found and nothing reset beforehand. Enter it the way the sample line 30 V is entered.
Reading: 25 V
